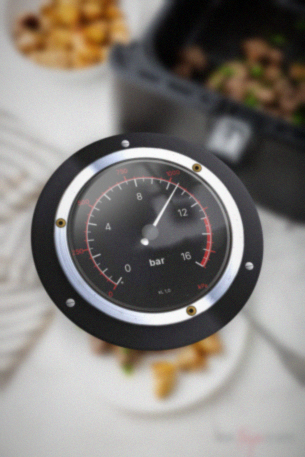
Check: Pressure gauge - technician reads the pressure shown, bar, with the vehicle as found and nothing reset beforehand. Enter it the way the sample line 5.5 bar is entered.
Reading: 10.5 bar
